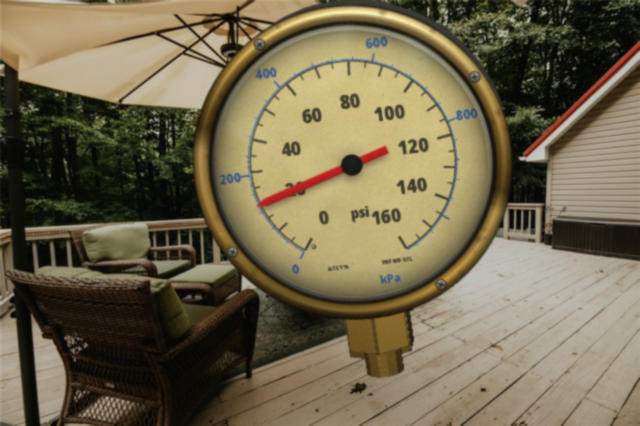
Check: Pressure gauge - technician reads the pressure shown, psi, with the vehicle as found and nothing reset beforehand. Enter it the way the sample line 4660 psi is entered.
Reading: 20 psi
